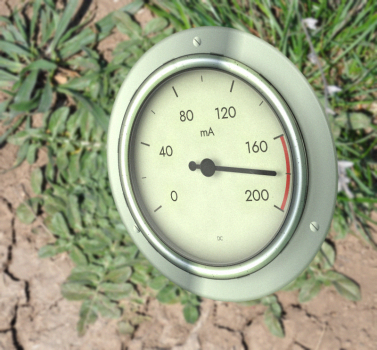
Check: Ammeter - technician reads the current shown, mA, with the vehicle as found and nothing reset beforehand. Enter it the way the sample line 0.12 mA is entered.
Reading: 180 mA
